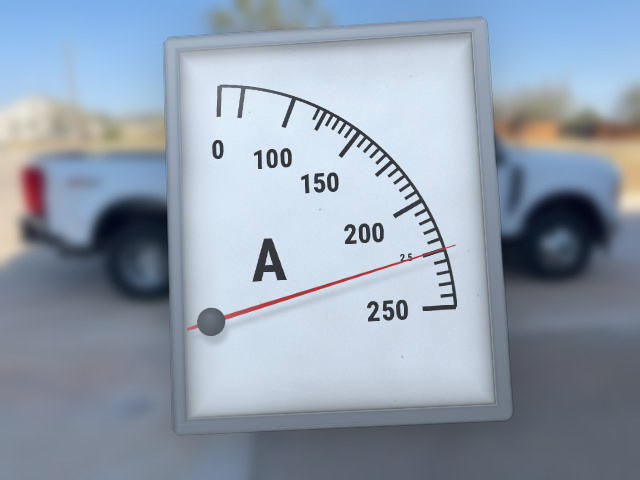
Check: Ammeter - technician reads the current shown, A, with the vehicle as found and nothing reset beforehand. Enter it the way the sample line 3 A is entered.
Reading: 225 A
